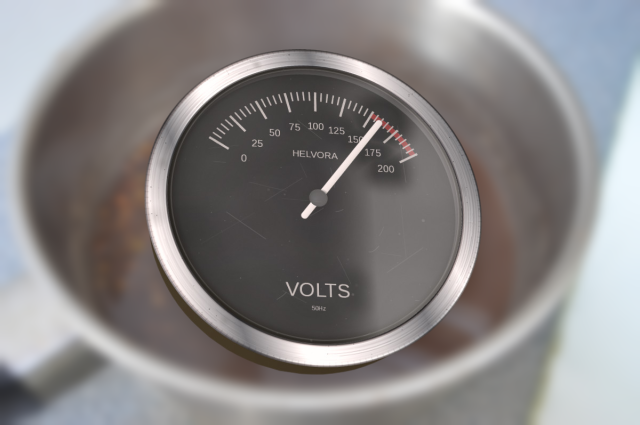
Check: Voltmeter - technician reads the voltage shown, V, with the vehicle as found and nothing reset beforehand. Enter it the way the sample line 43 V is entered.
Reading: 160 V
